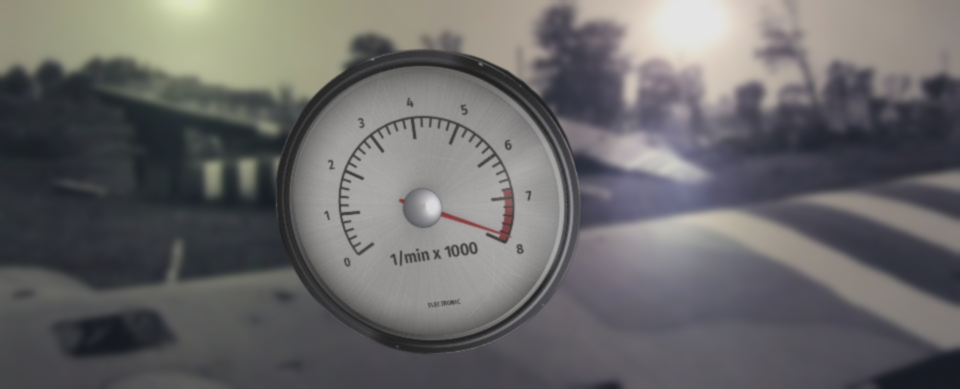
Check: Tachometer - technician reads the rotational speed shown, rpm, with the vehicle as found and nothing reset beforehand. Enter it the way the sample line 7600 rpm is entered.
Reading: 7800 rpm
